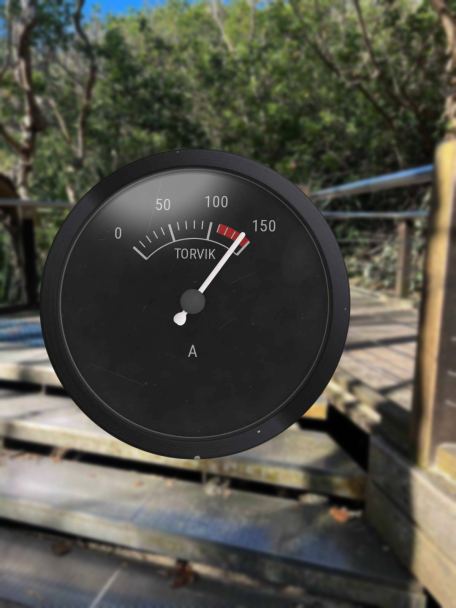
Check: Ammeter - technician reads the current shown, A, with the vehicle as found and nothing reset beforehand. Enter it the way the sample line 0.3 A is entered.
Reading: 140 A
